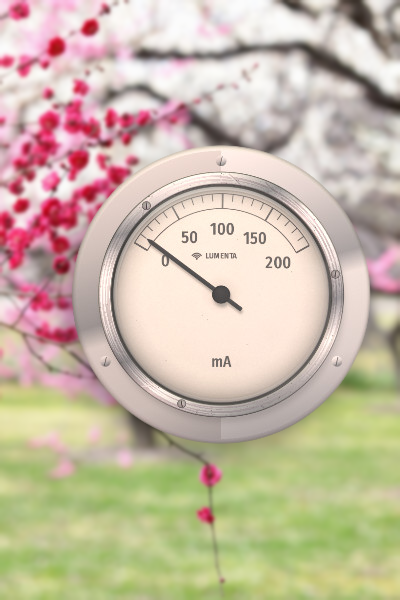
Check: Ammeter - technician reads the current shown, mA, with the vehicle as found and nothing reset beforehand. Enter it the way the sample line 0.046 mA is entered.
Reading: 10 mA
